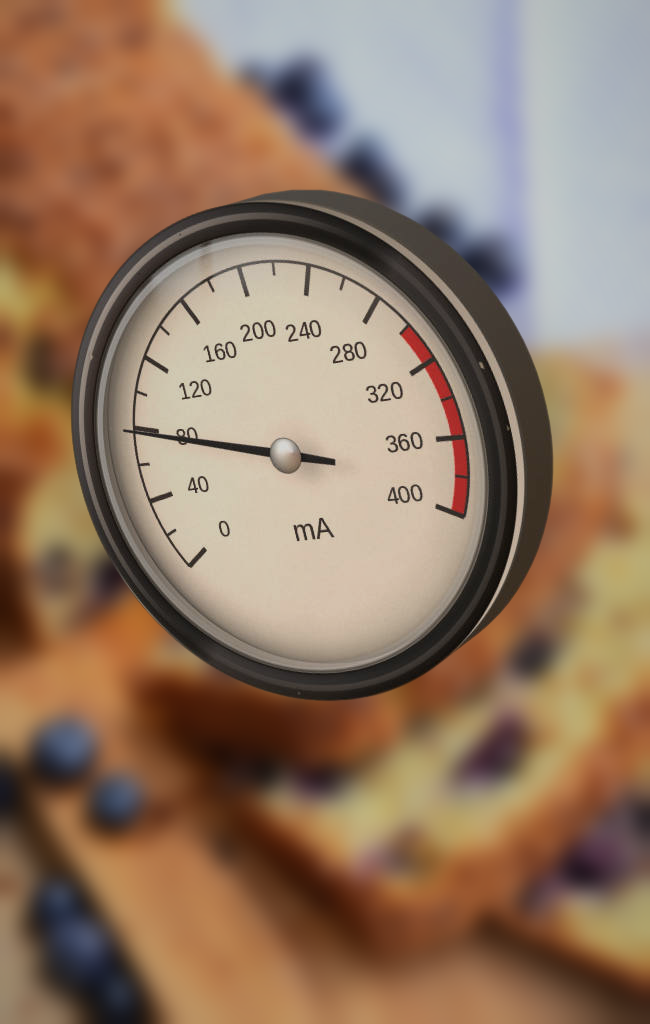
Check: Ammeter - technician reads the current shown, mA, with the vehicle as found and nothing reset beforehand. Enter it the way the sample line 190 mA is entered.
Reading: 80 mA
